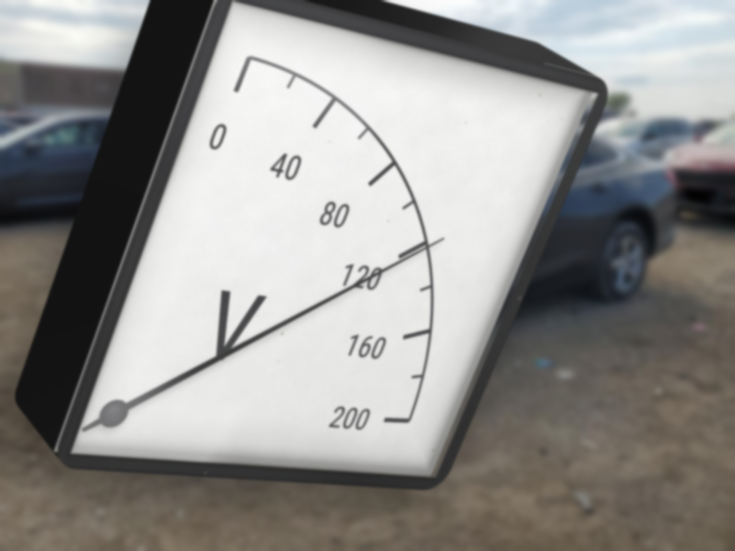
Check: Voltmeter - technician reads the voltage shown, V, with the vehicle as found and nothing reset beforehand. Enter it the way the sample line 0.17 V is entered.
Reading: 120 V
